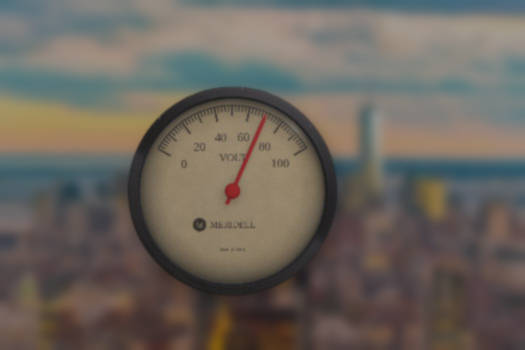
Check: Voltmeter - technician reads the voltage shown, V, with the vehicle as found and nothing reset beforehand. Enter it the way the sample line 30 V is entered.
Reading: 70 V
